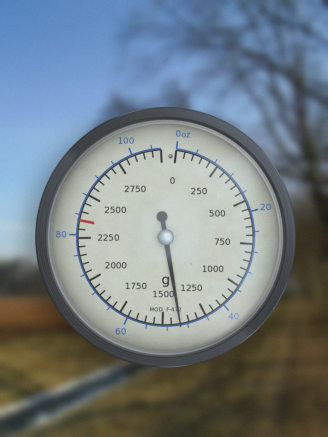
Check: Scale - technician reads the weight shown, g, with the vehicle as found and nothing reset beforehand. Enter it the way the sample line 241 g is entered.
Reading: 1400 g
